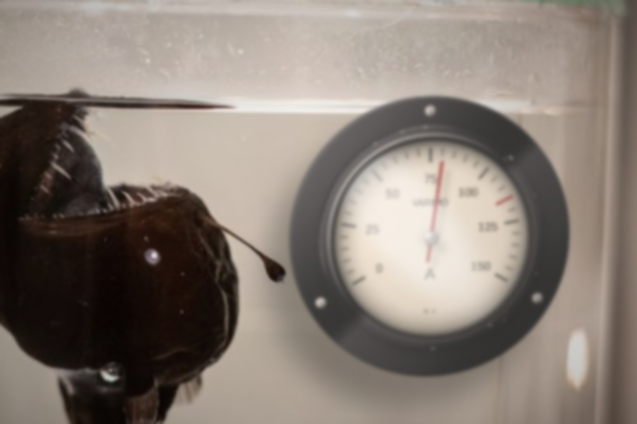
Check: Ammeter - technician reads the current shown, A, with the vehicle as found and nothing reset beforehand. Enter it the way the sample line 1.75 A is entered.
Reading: 80 A
